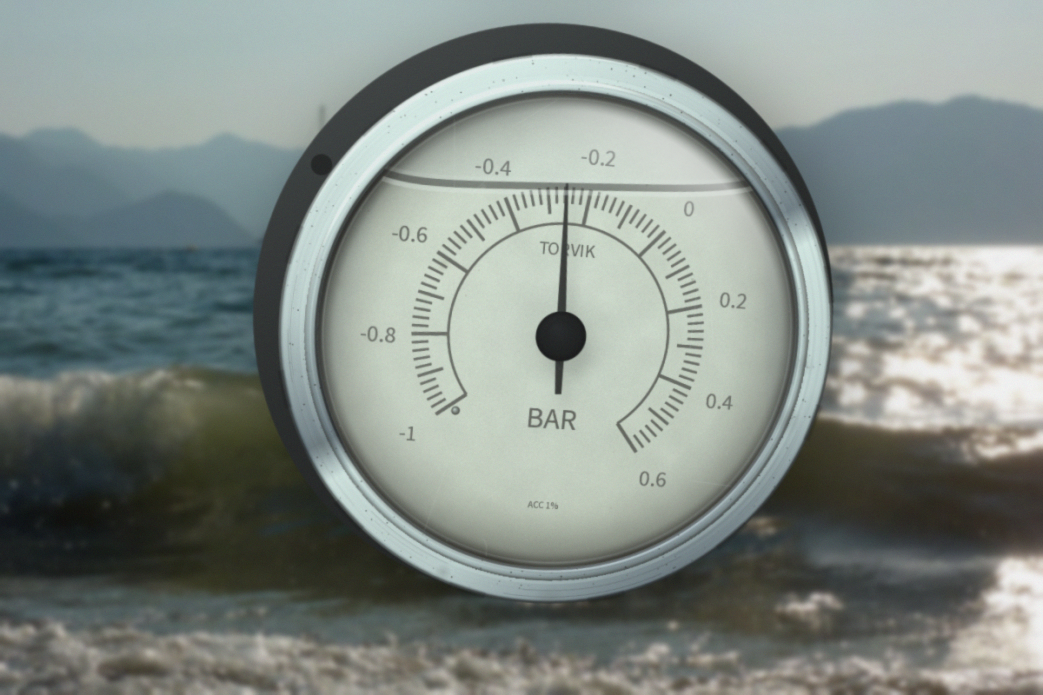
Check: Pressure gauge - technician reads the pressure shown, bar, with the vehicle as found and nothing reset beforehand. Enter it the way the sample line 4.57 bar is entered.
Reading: -0.26 bar
